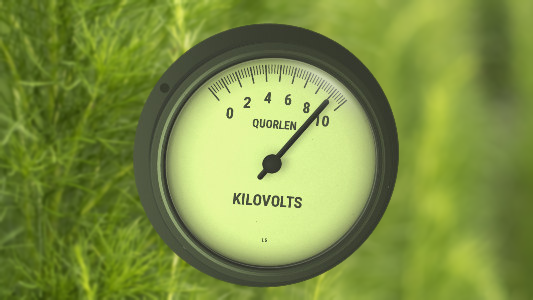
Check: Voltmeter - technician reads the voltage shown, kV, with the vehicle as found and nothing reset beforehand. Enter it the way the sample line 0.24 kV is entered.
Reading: 9 kV
